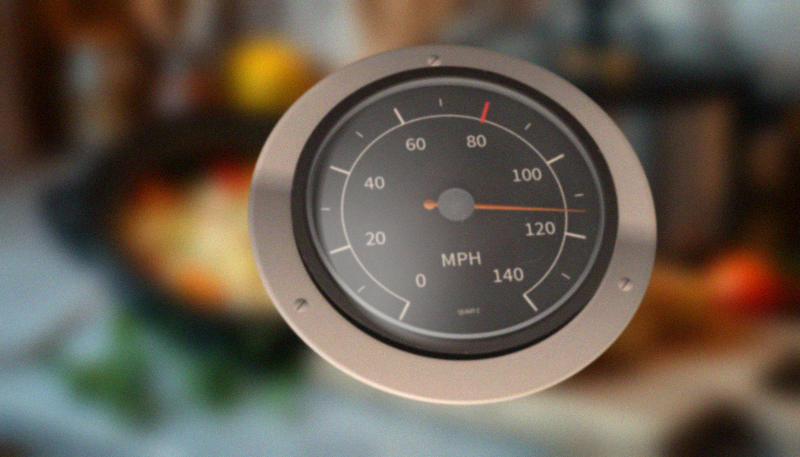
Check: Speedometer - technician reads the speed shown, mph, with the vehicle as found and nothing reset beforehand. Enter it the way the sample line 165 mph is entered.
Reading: 115 mph
